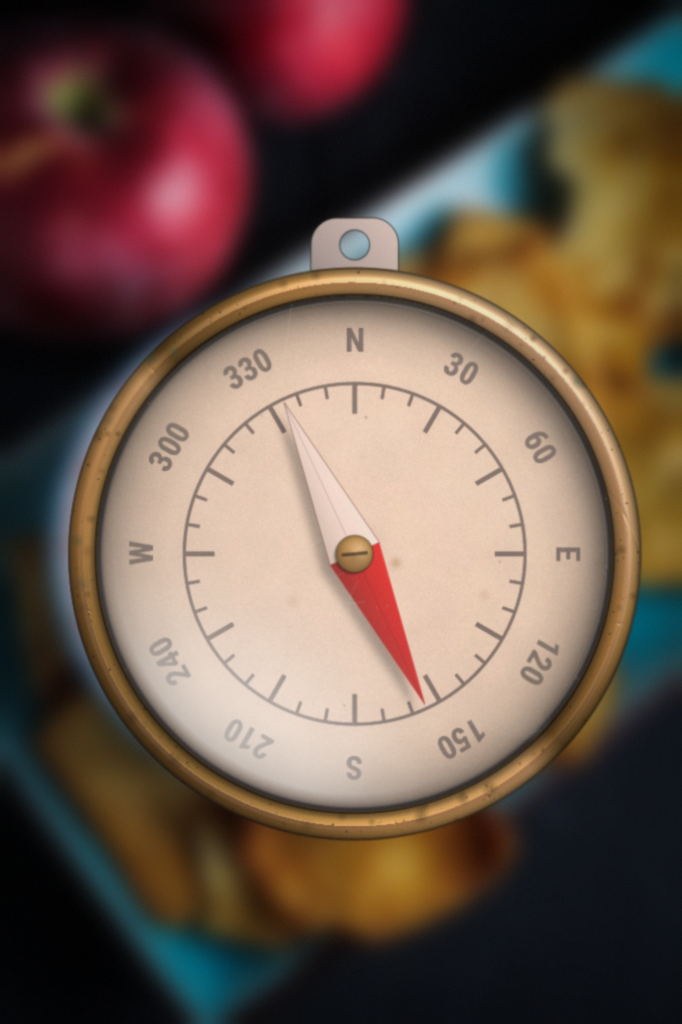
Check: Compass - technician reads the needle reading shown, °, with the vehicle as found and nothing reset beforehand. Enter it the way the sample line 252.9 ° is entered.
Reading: 155 °
